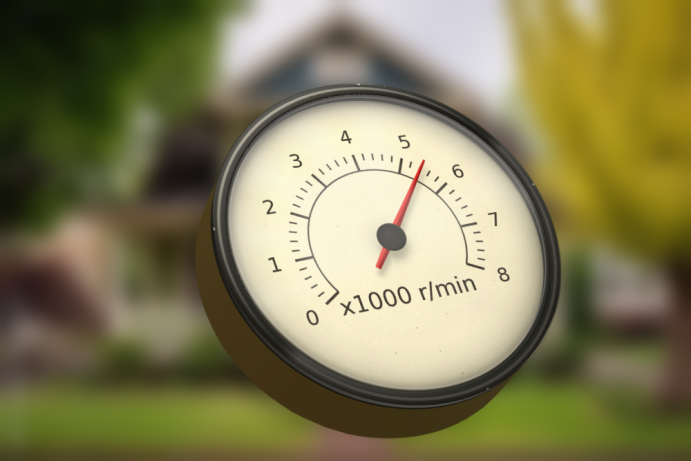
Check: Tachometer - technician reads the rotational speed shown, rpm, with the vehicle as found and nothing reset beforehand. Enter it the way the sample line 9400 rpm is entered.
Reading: 5400 rpm
